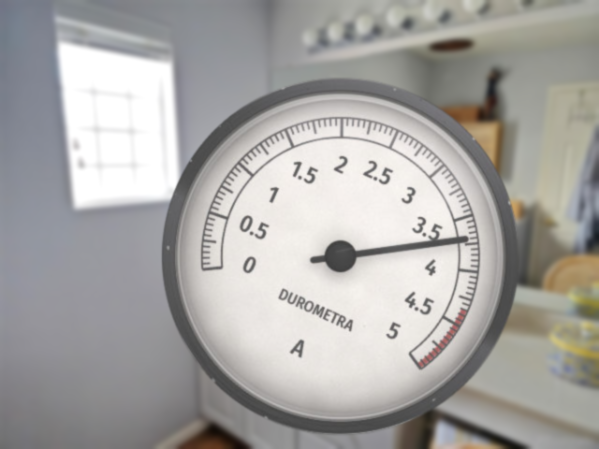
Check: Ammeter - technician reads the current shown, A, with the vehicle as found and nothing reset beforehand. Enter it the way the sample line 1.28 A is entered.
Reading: 3.7 A
